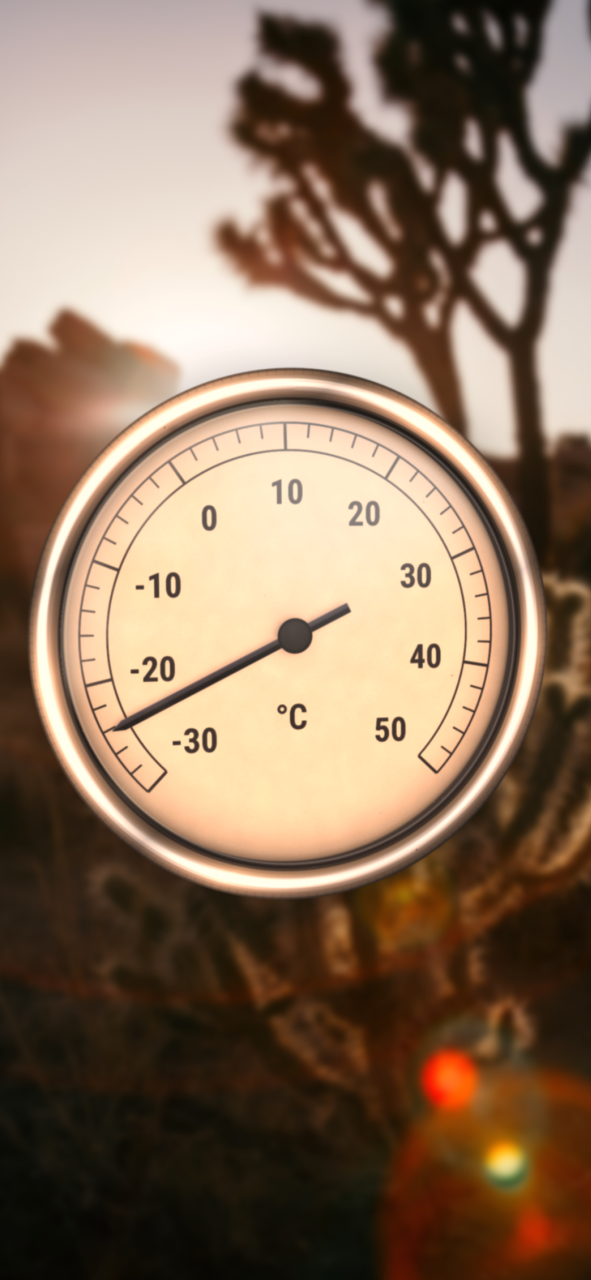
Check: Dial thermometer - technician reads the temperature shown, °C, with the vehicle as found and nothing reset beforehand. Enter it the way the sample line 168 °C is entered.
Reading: -24 °C
